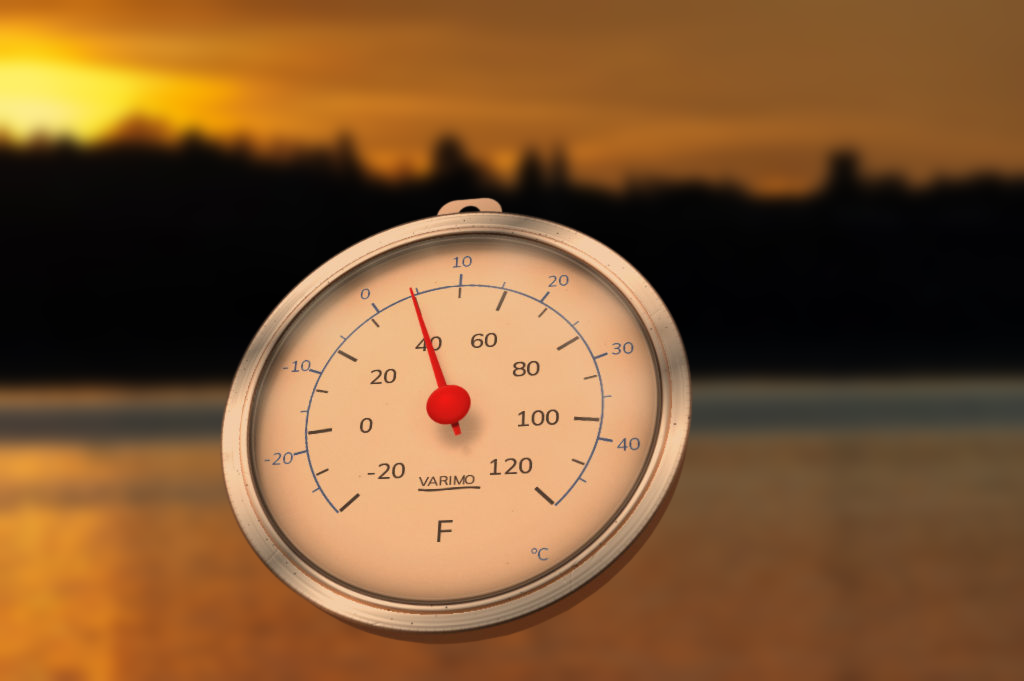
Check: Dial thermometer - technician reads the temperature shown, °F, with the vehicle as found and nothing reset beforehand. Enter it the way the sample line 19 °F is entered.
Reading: 40 °F
